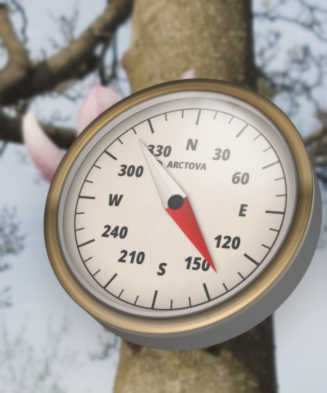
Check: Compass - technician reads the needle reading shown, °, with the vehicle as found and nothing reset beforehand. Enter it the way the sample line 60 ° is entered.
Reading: 140 °
